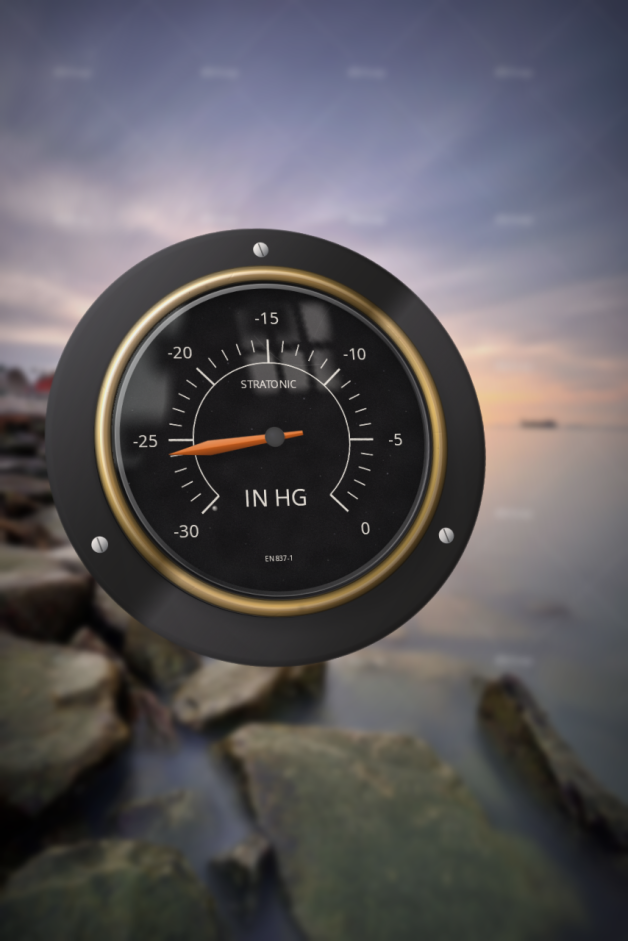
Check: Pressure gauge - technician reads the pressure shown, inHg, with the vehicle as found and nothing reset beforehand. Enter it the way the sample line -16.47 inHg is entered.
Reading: -26 inHg
